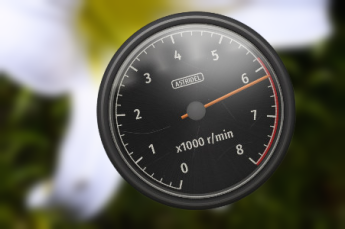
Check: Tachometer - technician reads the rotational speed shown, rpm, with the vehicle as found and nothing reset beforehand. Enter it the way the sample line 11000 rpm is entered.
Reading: 6200 rpm
